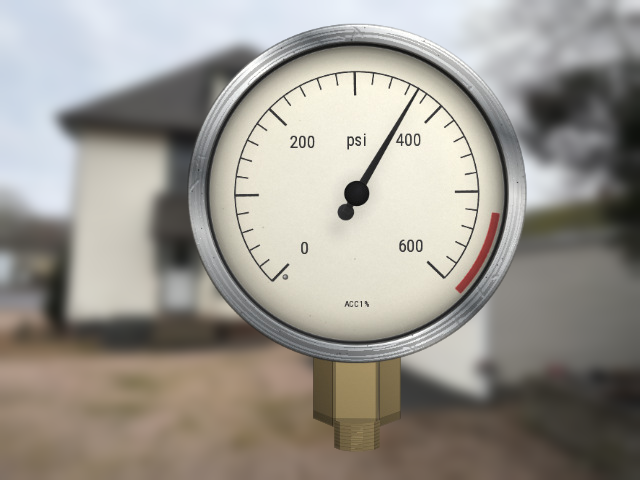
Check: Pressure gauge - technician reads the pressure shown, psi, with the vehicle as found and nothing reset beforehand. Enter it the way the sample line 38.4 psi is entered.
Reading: 370 psi
